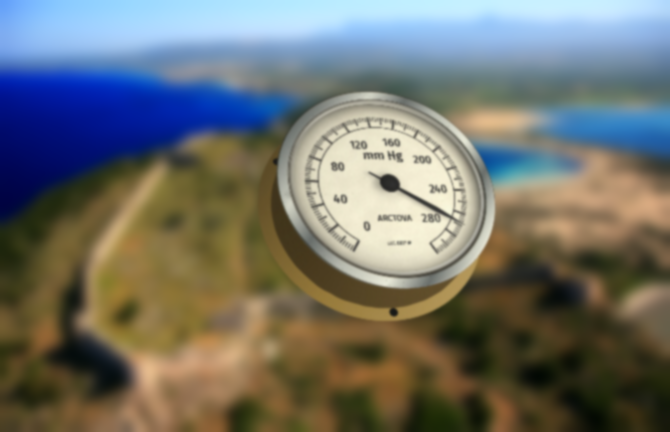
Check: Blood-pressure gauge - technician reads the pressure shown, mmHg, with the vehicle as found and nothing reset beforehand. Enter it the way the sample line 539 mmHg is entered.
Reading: 270 mmHg
